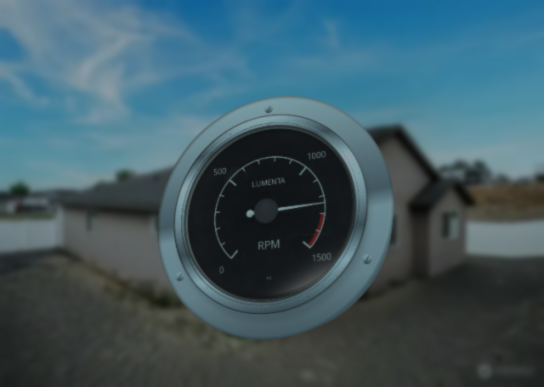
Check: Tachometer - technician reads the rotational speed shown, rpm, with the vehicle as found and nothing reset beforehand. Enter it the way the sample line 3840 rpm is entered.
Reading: 1250 rpm
